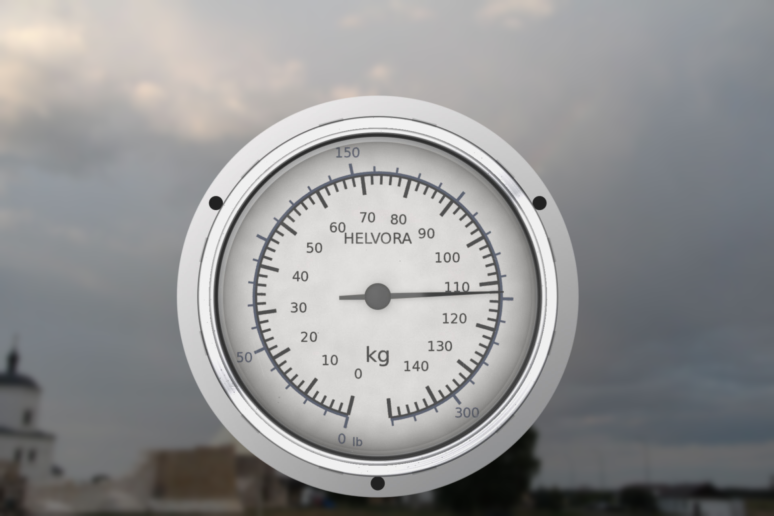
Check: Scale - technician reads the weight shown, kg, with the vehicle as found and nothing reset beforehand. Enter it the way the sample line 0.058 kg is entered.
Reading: 112 kg
